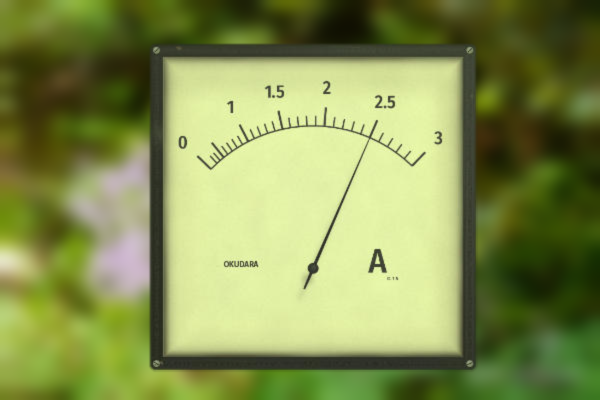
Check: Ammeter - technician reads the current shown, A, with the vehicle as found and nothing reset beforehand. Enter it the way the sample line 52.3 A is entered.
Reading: 2.5 A
